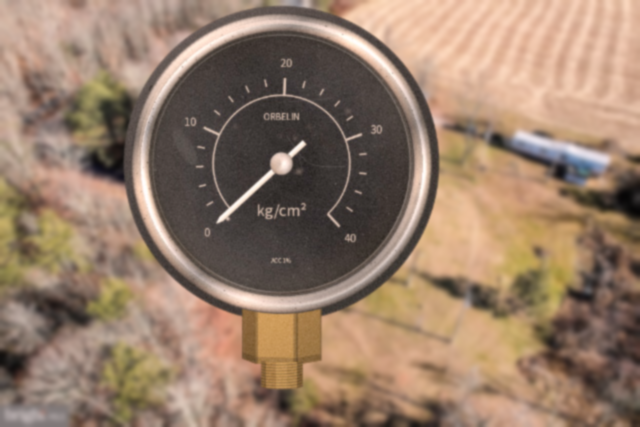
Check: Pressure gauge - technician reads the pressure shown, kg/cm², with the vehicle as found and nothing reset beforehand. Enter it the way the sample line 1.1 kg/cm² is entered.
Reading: 0 kg/cm²
